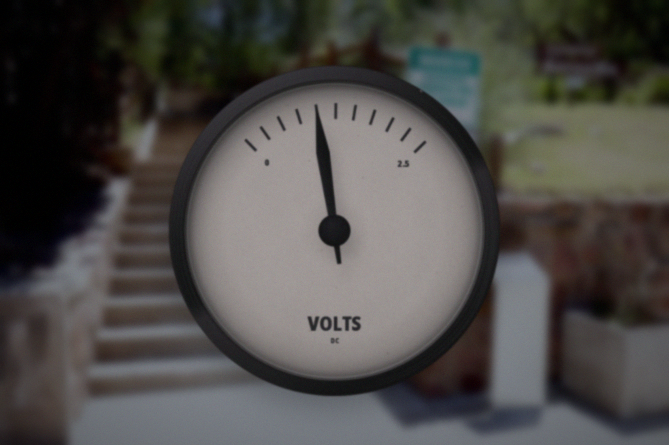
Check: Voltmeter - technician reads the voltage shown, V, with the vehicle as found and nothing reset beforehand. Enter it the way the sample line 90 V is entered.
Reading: 1 V
